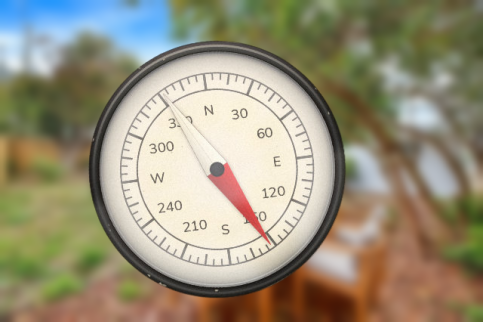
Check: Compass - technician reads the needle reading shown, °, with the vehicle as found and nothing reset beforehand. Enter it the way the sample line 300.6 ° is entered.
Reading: 152.5 °
